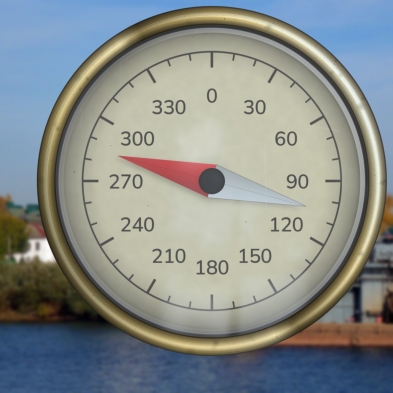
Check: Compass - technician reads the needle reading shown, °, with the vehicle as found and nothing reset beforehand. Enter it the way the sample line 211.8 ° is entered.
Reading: 285 °
